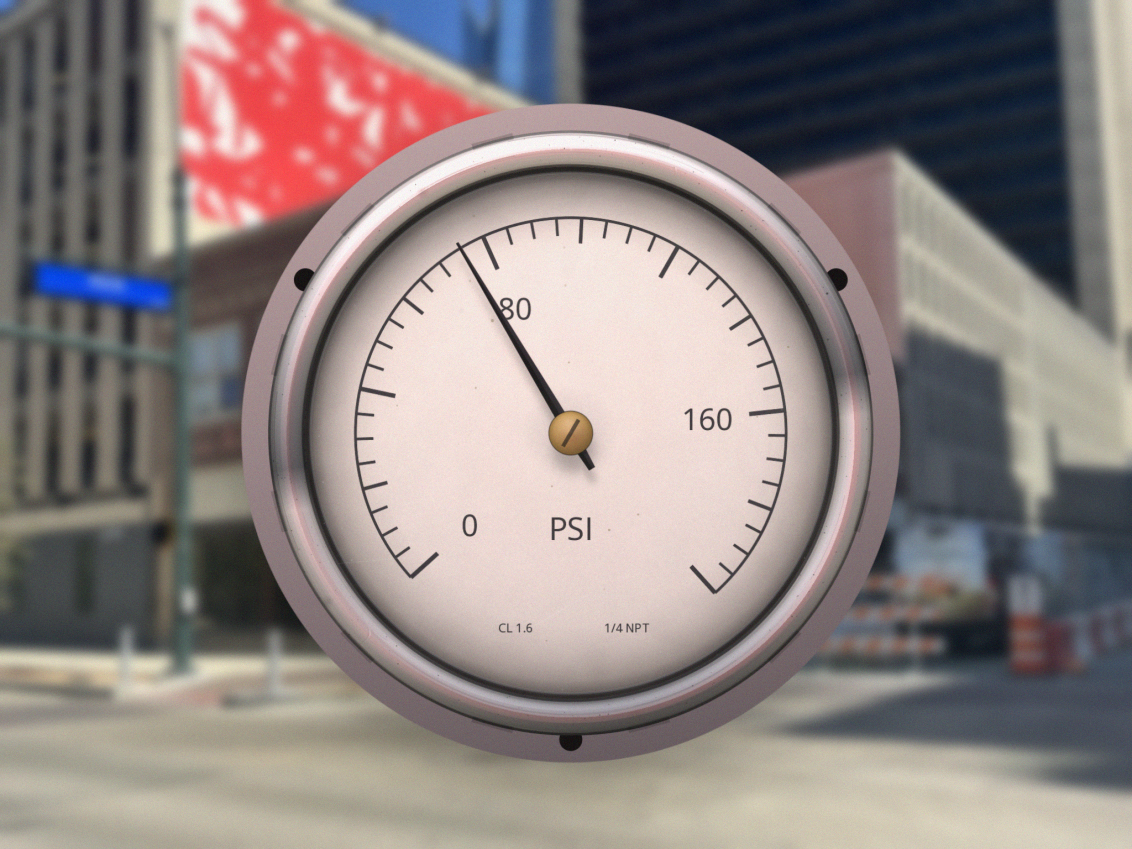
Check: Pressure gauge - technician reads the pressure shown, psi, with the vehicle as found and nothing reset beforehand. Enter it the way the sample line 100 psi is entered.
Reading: 75 psi
